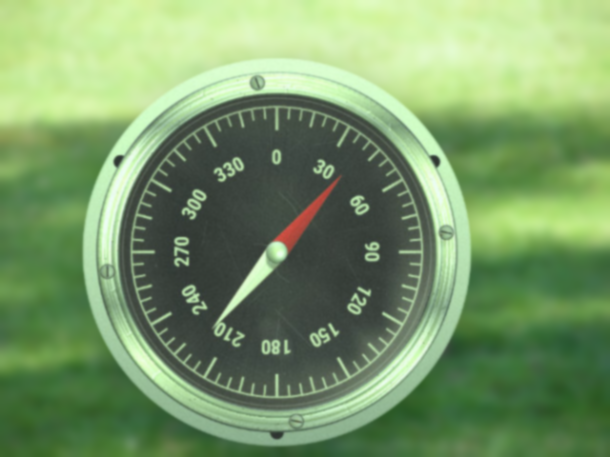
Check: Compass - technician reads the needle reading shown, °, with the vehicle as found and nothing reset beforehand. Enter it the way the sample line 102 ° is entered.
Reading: 40 °
